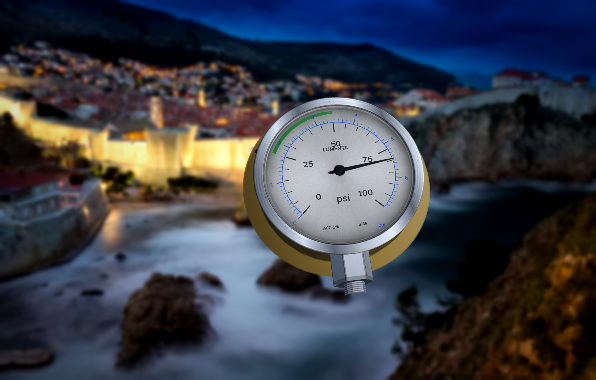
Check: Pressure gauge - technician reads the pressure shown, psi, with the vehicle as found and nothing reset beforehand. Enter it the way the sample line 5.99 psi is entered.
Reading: 80 psi
